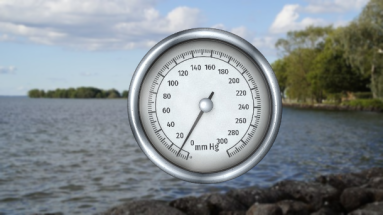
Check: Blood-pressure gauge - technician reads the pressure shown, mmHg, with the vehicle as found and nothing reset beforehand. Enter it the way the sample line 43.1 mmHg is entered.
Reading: 10 mmHg
